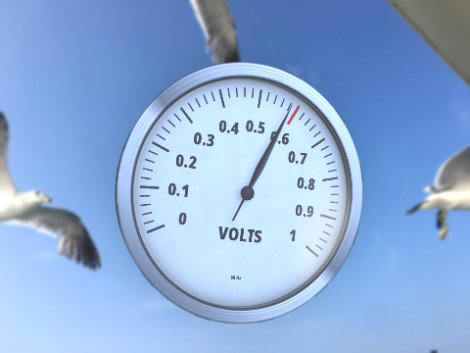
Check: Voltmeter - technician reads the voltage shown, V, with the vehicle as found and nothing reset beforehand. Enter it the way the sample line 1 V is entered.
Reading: 0.58 V
